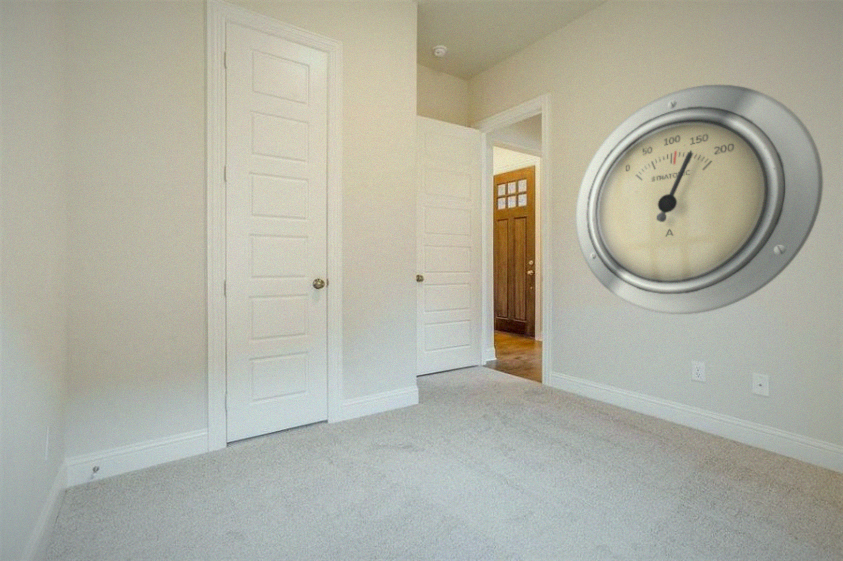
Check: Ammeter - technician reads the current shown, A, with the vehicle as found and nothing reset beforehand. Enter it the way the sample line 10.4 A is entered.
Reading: 150 A
